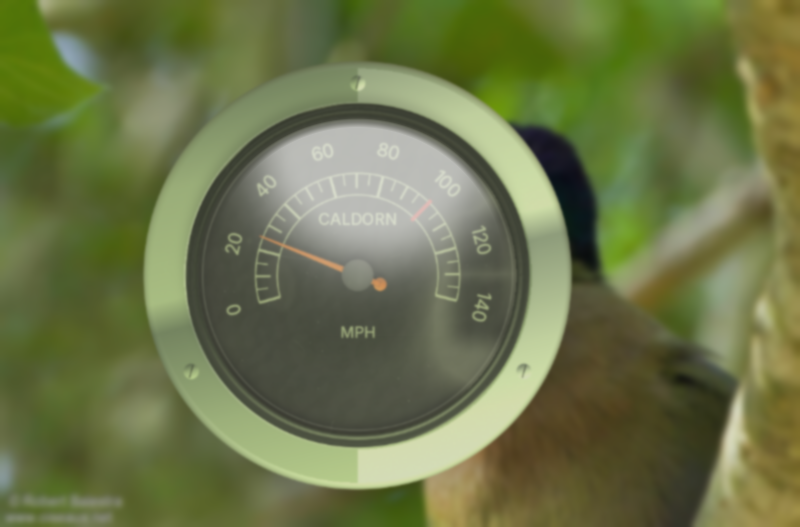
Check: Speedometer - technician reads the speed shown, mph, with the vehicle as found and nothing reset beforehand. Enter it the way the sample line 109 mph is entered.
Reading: 25 mph
